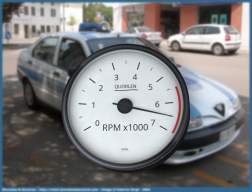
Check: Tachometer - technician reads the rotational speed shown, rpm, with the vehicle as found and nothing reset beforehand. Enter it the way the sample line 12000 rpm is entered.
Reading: 6500 rpm
